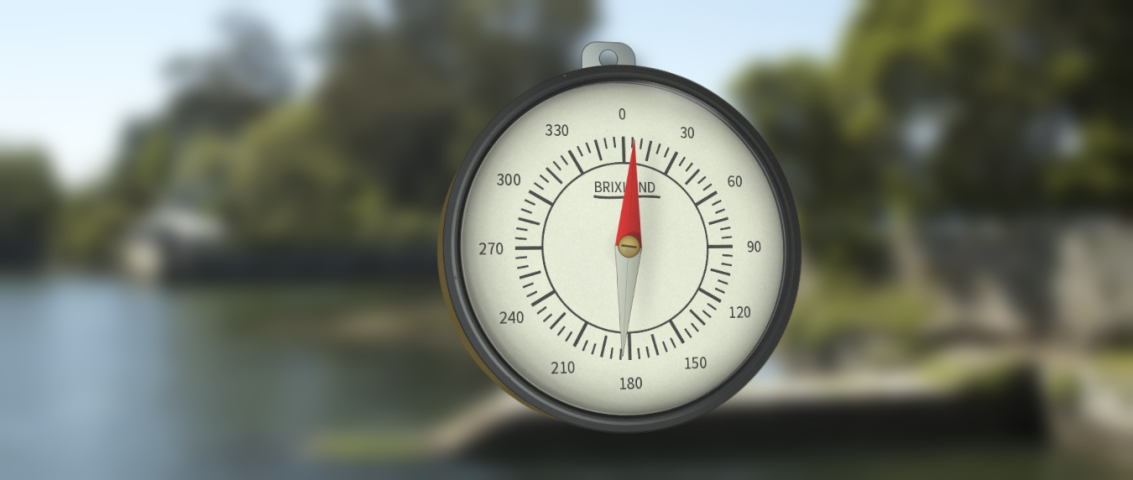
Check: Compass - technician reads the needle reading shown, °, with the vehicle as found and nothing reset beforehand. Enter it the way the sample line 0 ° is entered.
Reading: 5 °
